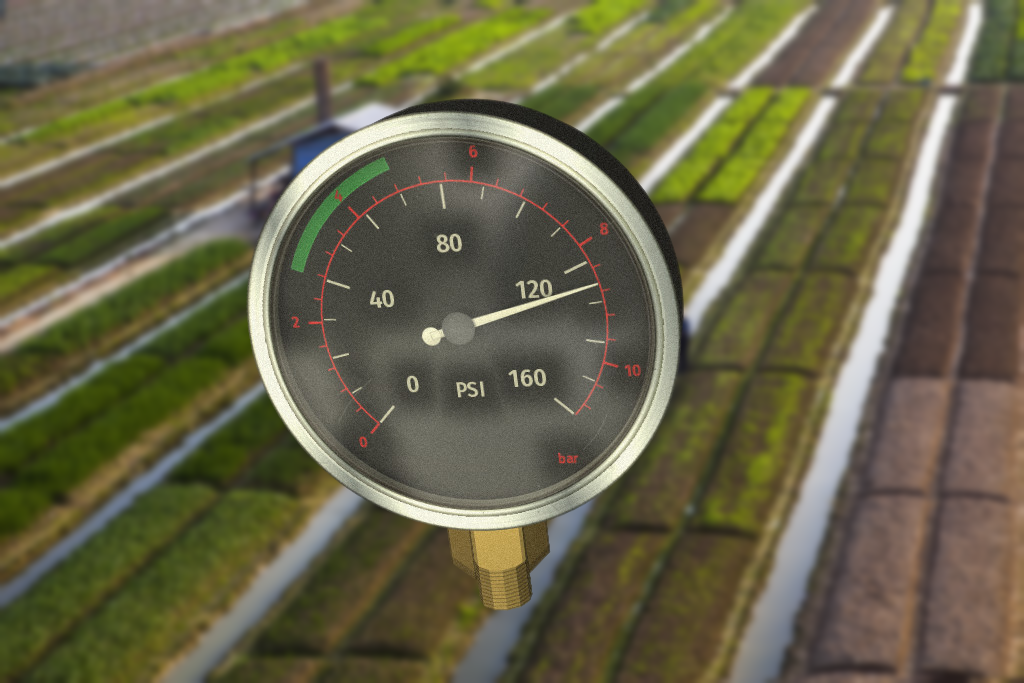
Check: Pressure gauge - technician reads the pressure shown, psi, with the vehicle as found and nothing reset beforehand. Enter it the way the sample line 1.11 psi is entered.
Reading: 125 psi
